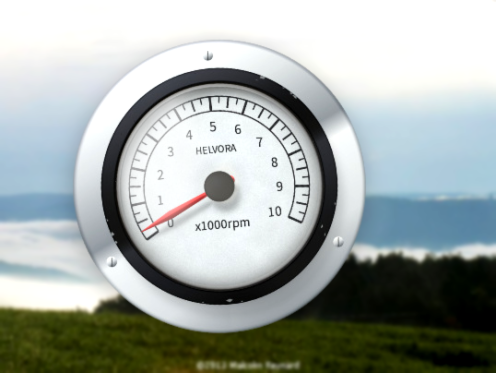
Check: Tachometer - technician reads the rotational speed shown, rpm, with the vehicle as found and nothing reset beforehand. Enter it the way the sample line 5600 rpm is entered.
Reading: 250 rpm
